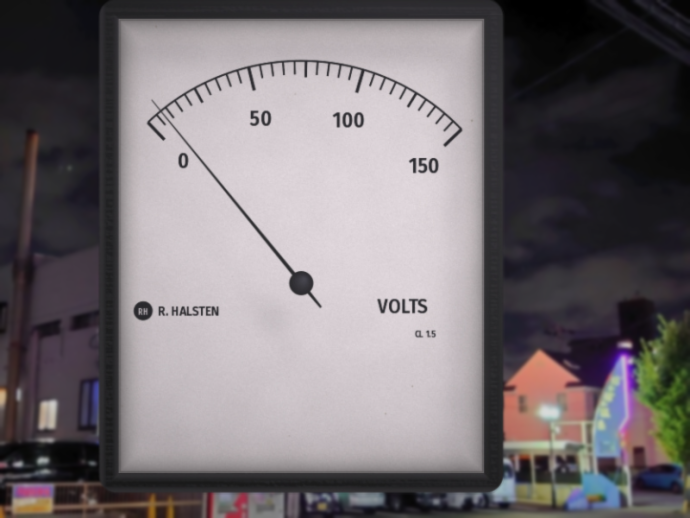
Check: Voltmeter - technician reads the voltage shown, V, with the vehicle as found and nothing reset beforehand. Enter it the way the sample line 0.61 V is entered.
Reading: 7.5 V
